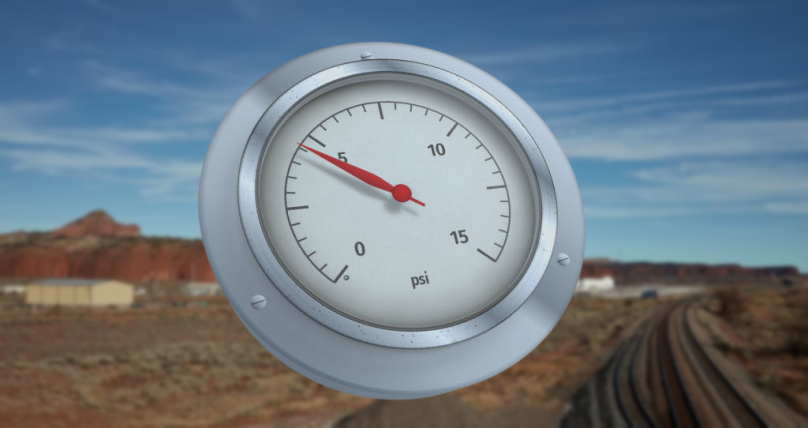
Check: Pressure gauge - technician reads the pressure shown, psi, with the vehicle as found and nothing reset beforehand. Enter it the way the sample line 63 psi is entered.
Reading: 4.5 psi
